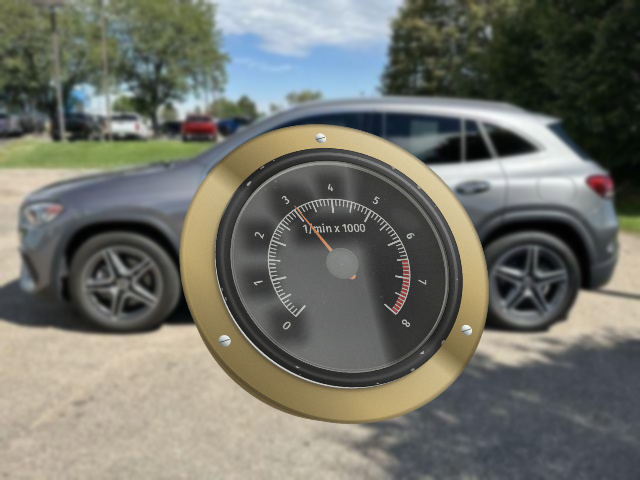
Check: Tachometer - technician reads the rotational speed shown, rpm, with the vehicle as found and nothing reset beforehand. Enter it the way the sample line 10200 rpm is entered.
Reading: 3000 rpm
